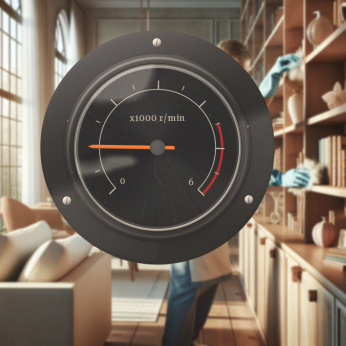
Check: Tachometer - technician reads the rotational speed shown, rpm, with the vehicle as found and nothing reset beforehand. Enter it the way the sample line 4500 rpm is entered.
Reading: 1000 rpm
